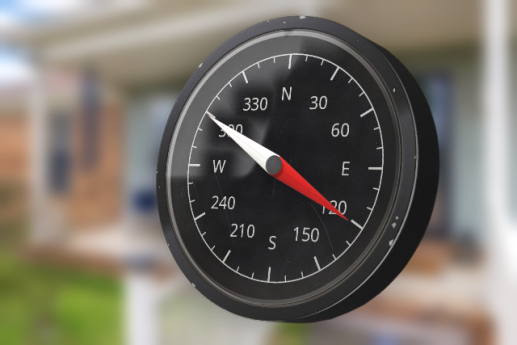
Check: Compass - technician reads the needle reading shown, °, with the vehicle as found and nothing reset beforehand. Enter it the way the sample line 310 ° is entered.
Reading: 120 °
